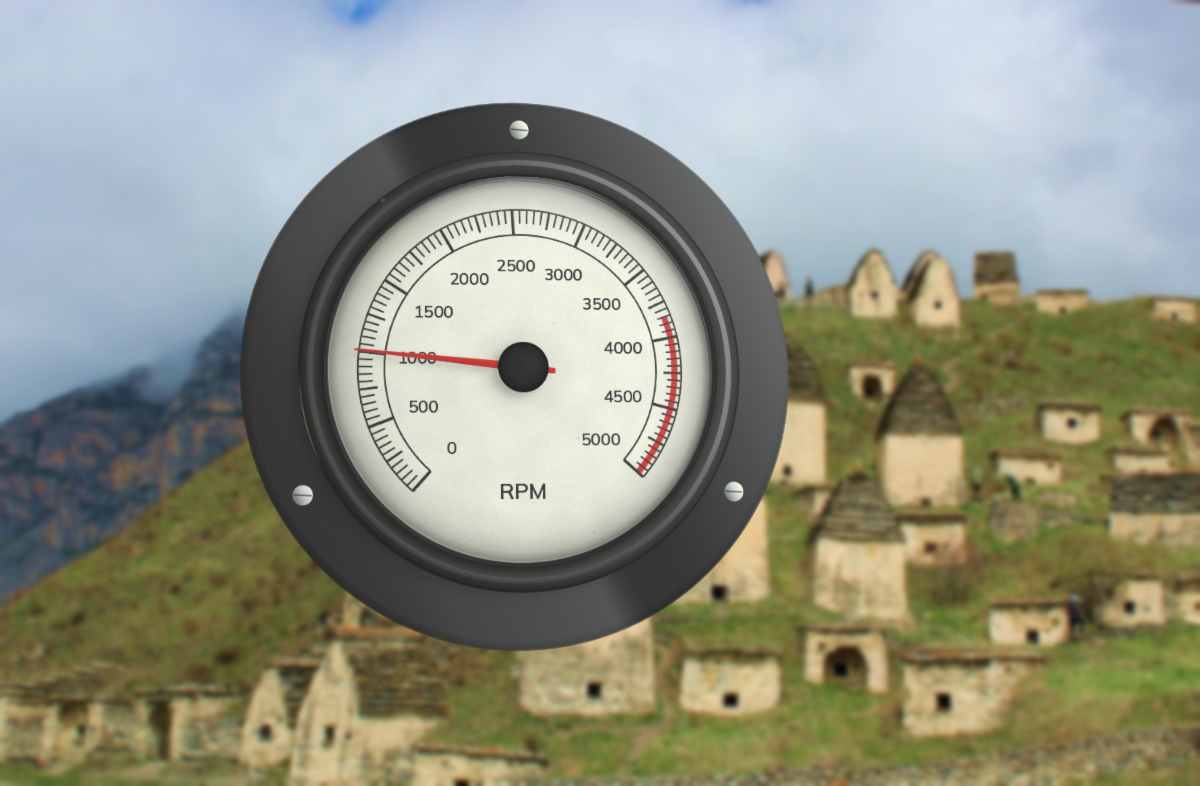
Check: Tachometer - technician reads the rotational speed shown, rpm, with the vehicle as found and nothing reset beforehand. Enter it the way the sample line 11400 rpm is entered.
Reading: 1000 rpm
